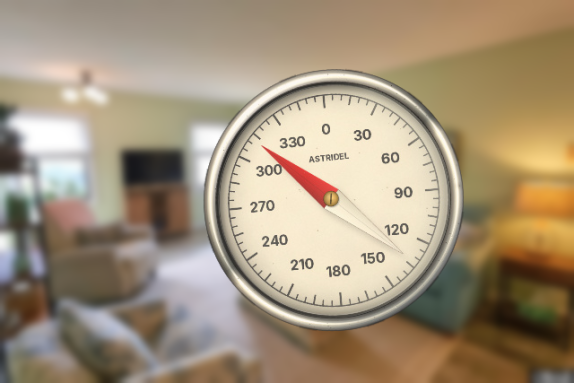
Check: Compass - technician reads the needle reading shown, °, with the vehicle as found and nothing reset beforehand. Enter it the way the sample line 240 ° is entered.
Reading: 312.5 °
